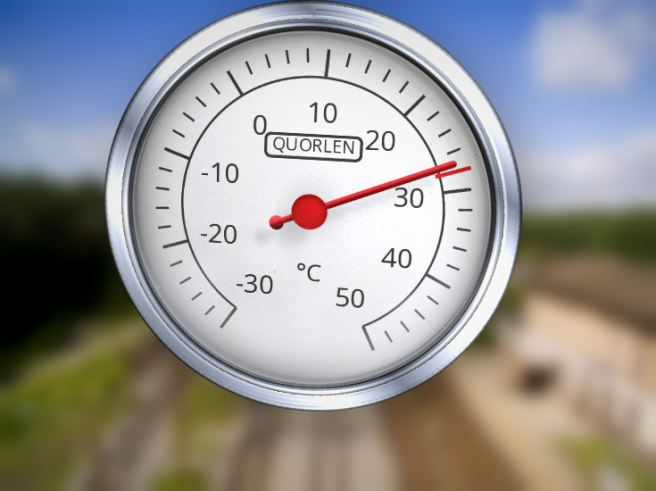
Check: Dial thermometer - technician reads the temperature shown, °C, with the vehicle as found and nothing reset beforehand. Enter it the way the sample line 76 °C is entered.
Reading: 27 °C
